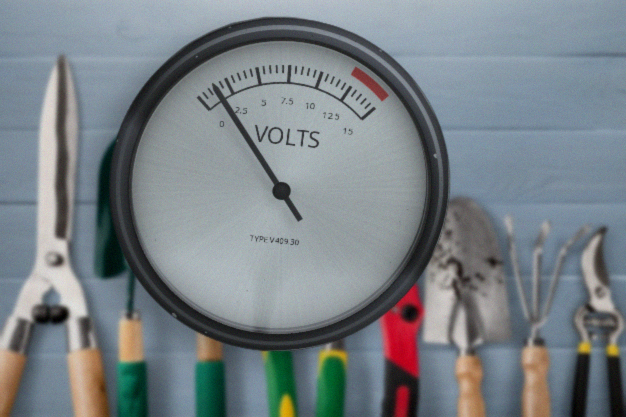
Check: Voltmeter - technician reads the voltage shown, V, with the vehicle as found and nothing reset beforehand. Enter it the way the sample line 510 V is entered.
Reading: 1.5 V
